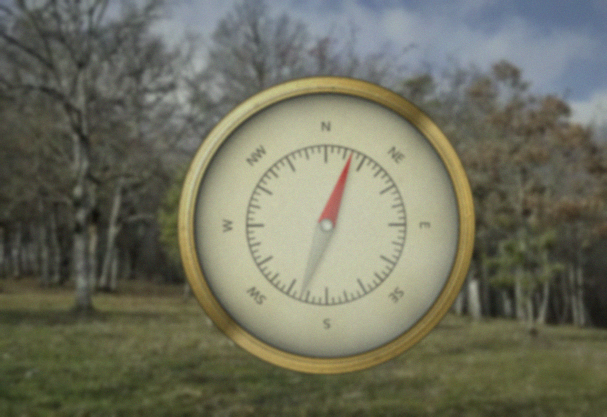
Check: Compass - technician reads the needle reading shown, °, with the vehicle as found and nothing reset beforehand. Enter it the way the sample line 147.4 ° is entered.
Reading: 20 °
